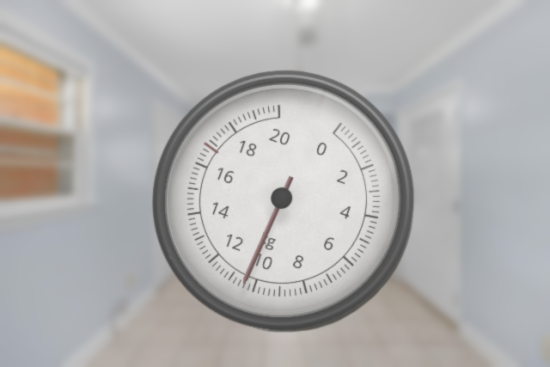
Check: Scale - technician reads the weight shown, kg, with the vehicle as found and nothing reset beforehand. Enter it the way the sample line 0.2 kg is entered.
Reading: 10.4 kg
